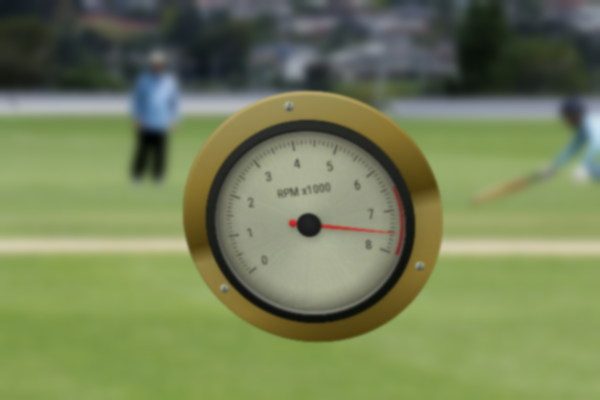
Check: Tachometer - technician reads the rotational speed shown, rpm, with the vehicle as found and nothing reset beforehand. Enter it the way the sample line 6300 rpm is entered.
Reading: 7500 rpm
